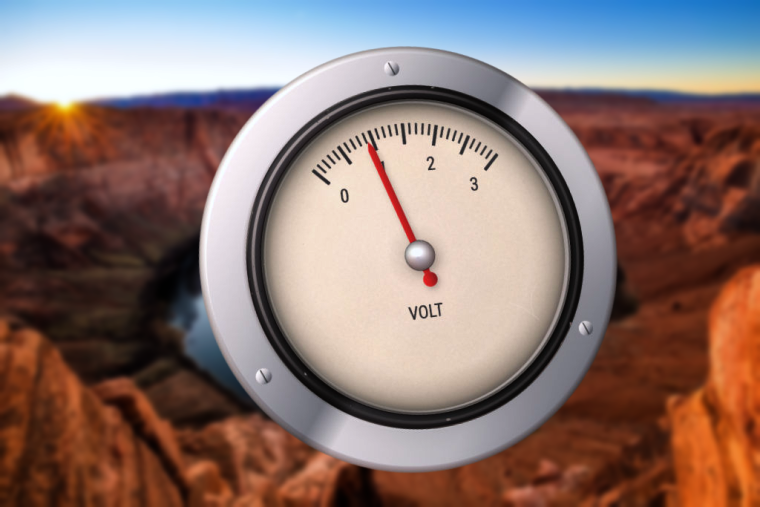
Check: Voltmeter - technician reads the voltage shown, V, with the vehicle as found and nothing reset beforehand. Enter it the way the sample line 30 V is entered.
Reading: 0.9 V
